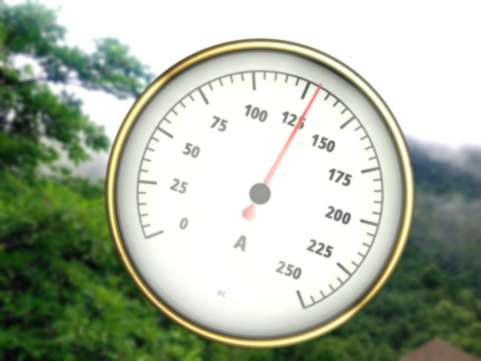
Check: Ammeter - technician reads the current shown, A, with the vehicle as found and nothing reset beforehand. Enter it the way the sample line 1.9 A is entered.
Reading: 130 A
